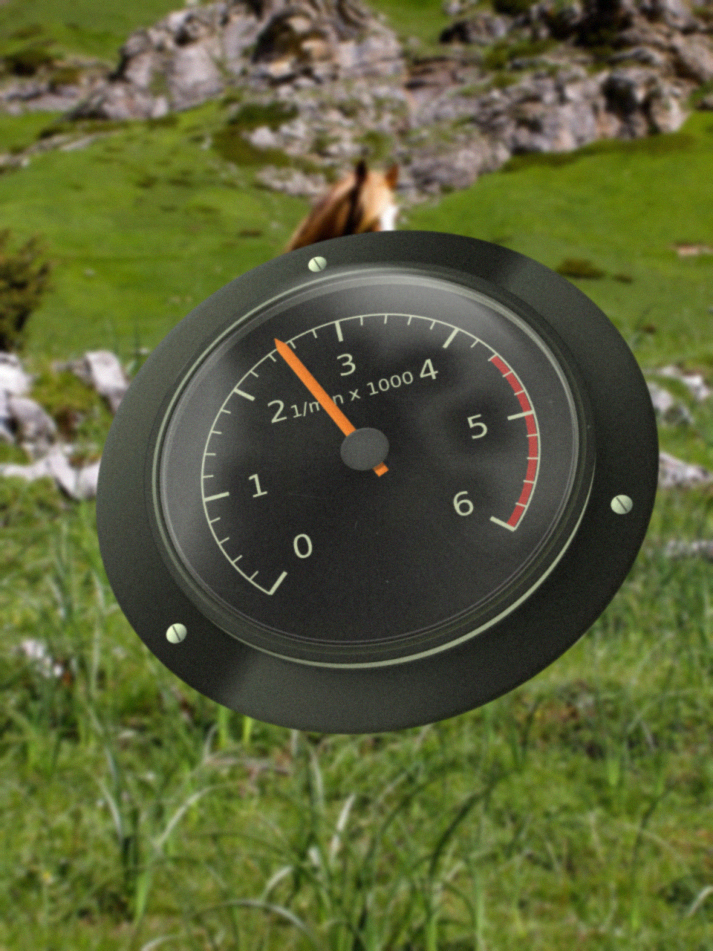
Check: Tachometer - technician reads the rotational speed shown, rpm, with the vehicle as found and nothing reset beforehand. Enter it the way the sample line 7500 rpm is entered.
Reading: 2500 rpm
